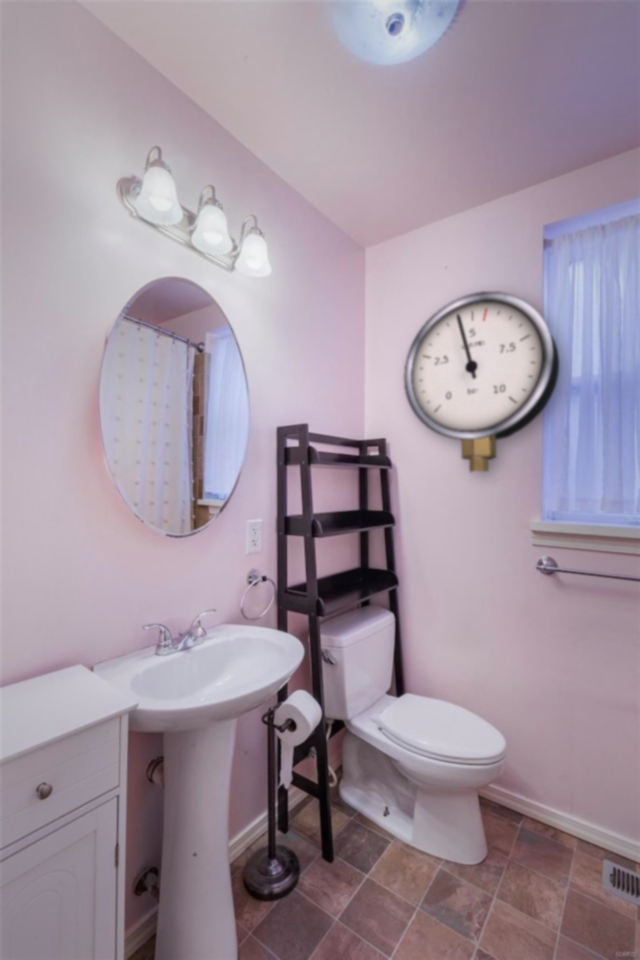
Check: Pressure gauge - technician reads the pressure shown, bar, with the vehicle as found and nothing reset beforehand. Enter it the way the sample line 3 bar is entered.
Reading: 4.5 bar
